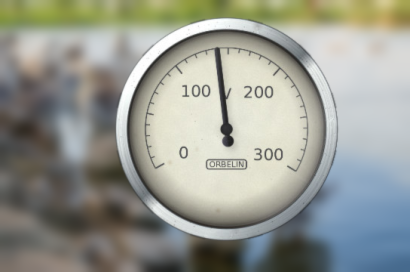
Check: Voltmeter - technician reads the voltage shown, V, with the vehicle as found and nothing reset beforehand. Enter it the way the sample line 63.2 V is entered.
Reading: 140 V
